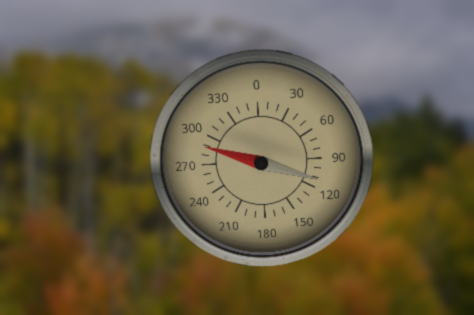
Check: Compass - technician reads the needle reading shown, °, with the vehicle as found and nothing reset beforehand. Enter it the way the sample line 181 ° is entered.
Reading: 290 °
